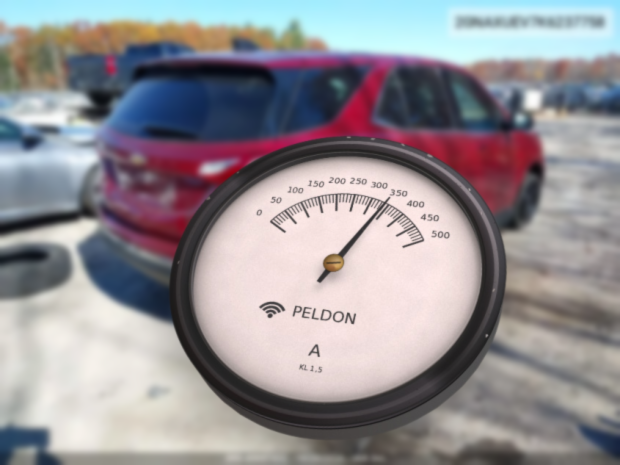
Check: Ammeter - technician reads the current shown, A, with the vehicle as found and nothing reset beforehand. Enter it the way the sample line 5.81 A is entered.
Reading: 350 A
